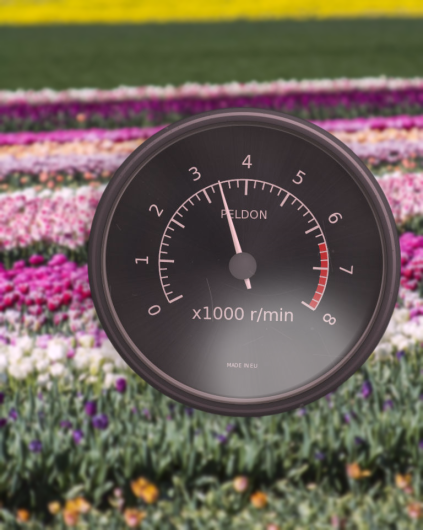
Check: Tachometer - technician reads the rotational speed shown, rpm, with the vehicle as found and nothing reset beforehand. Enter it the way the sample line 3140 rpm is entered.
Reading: 3400 rpm
